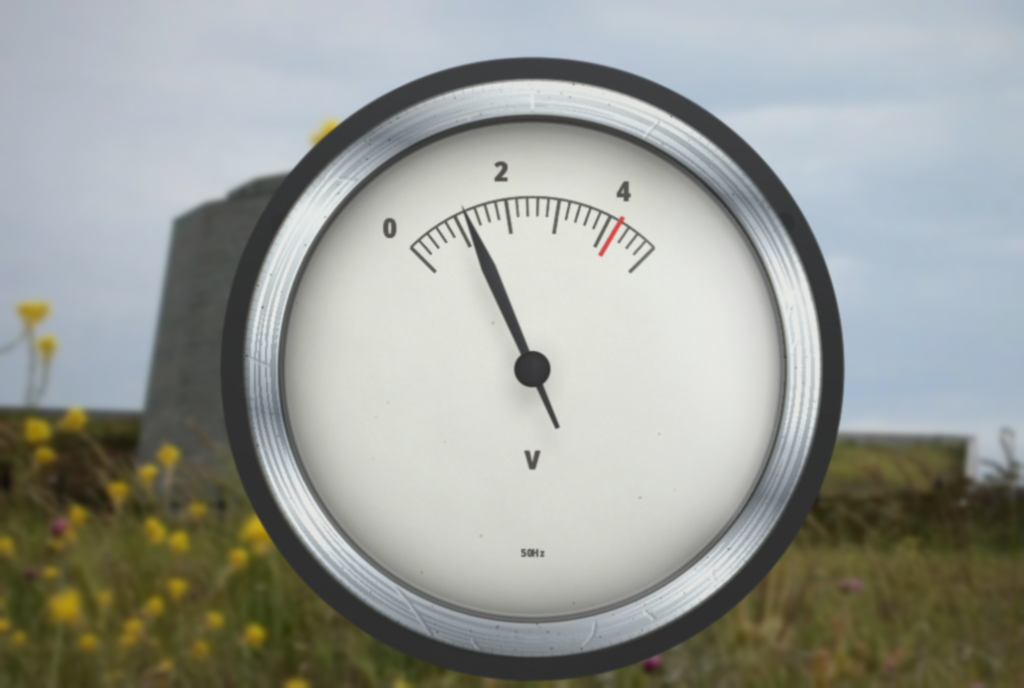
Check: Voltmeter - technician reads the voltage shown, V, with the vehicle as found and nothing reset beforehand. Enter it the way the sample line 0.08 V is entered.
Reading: 1.2 V
